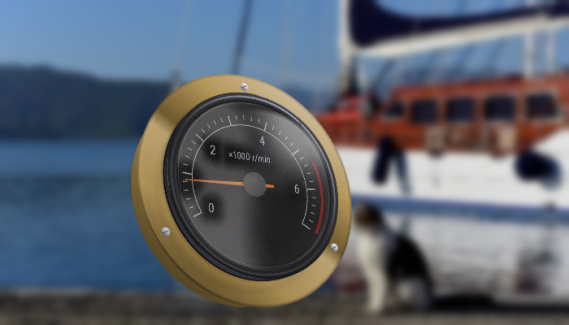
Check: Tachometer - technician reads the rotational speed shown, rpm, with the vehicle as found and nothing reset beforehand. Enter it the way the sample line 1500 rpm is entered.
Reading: 800 rpm
